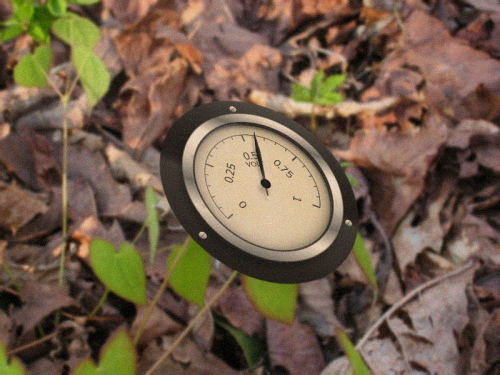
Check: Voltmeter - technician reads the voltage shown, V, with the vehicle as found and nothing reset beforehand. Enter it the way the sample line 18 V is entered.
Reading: 0.55 V
